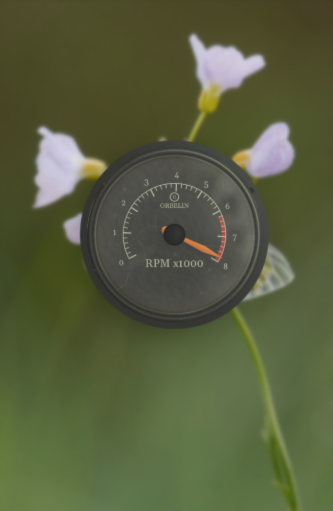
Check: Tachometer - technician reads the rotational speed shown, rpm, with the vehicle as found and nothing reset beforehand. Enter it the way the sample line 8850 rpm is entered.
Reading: 7800 rpm
